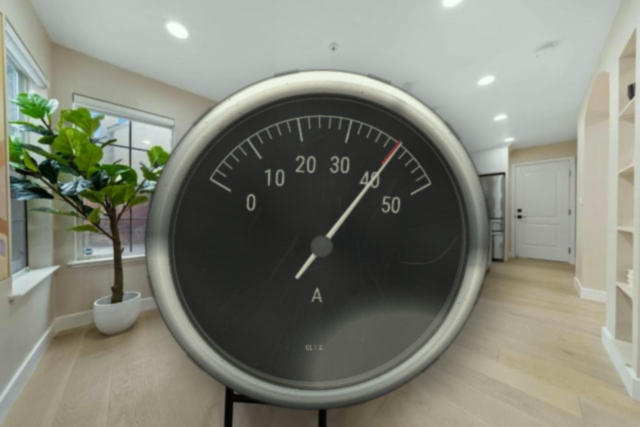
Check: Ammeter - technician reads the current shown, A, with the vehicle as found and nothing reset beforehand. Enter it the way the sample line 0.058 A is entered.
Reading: 40 A
